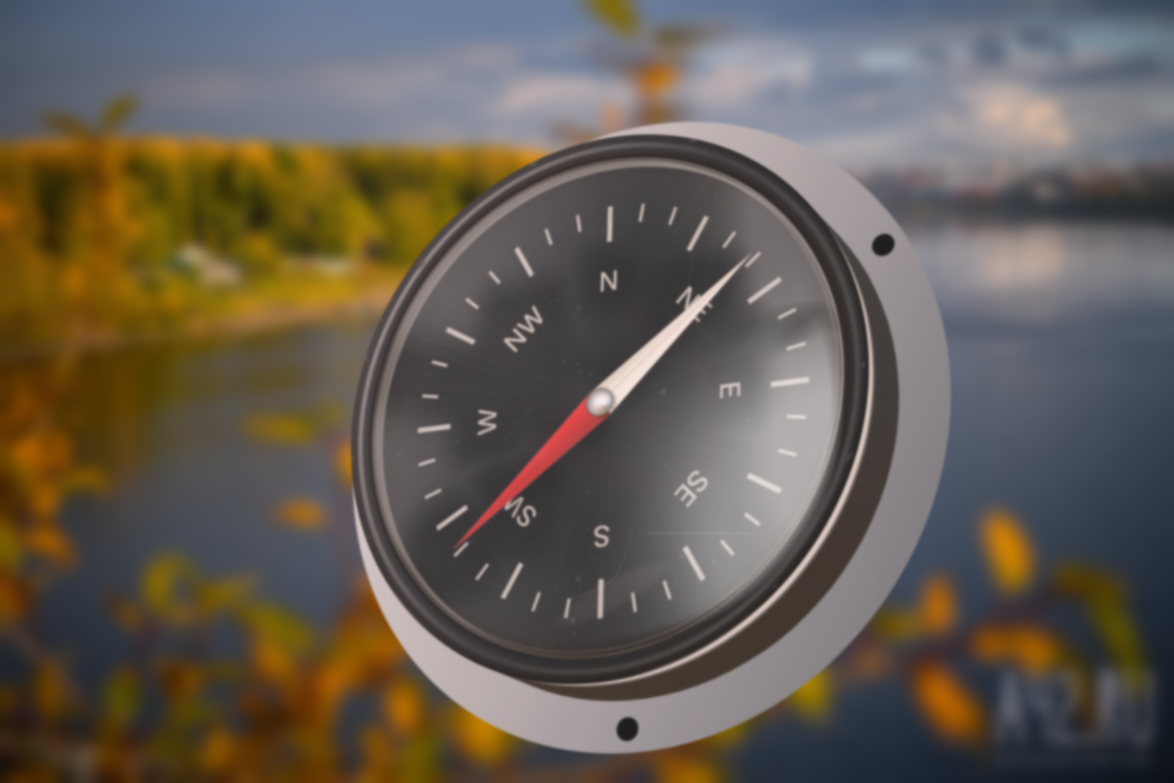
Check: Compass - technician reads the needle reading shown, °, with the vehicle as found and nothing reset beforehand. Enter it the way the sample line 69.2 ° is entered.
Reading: 230 °
